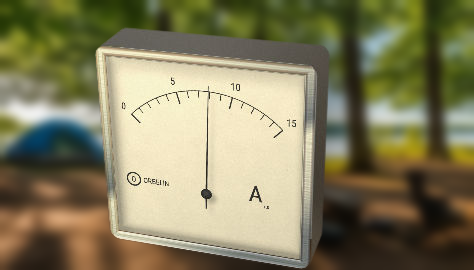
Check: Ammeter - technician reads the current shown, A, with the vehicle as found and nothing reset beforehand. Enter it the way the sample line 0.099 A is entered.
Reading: 8 A
